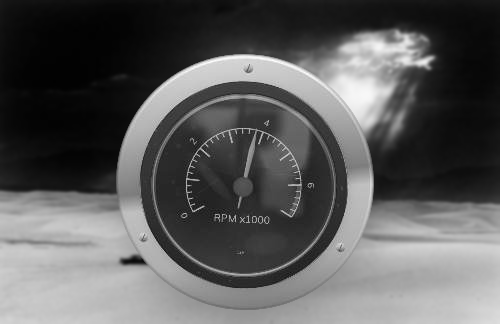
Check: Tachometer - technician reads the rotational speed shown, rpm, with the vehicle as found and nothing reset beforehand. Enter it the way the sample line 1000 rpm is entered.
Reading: 3800 rpm
